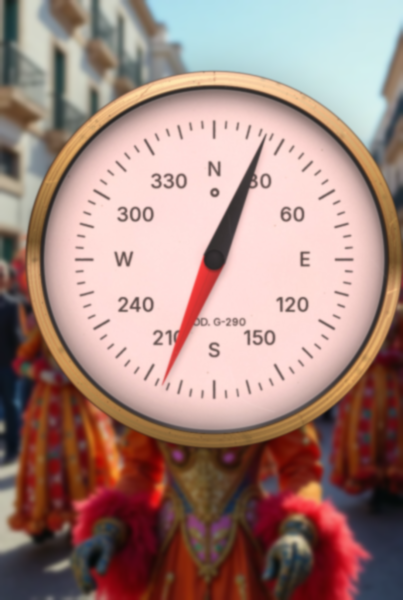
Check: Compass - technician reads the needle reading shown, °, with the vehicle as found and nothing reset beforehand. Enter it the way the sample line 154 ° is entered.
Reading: 202.5 °
